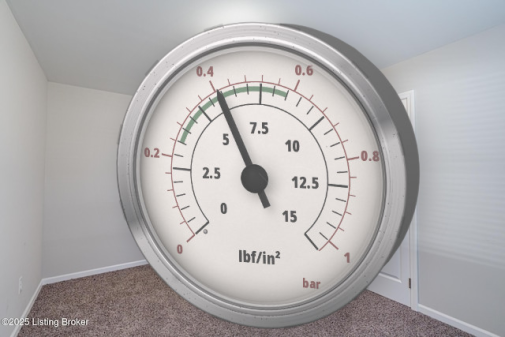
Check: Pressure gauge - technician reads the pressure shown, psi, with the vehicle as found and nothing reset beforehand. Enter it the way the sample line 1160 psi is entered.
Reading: 6 psi
